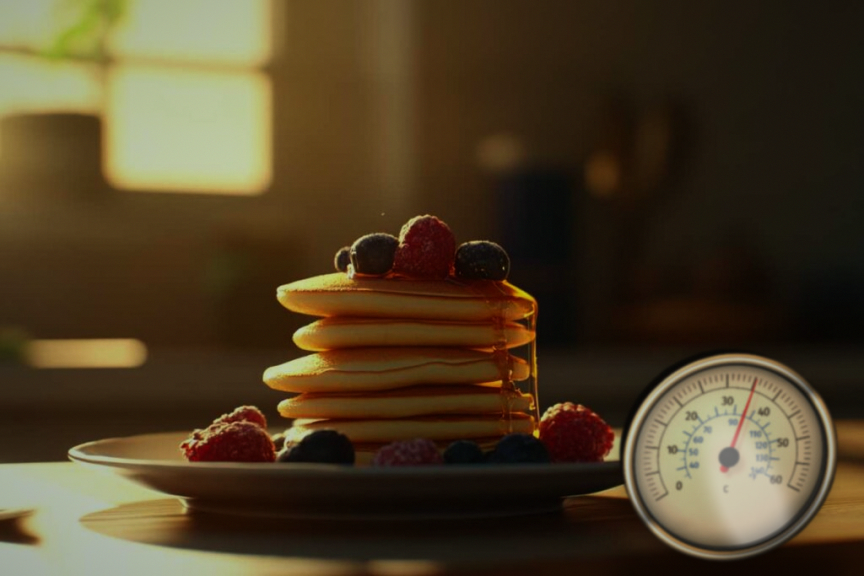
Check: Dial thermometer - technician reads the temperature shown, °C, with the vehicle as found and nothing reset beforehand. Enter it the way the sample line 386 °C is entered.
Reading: 35 °C
